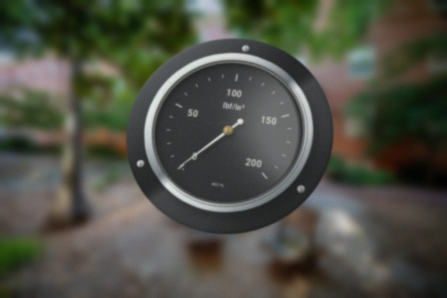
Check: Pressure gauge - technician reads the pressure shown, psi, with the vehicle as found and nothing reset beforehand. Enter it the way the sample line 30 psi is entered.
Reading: 0 psi
